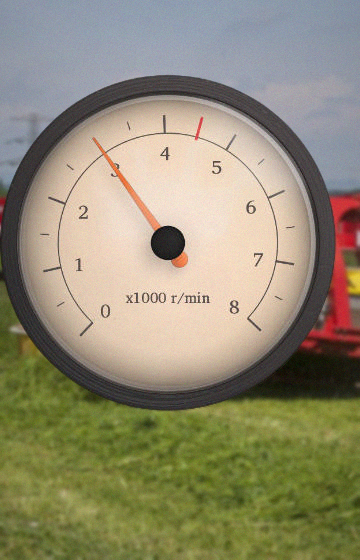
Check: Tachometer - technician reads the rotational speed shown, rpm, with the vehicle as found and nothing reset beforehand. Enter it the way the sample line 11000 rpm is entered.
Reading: 3000 rpm
